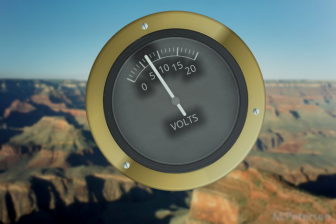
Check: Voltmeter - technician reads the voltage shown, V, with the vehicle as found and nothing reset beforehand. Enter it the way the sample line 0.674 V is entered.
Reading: 7 V
